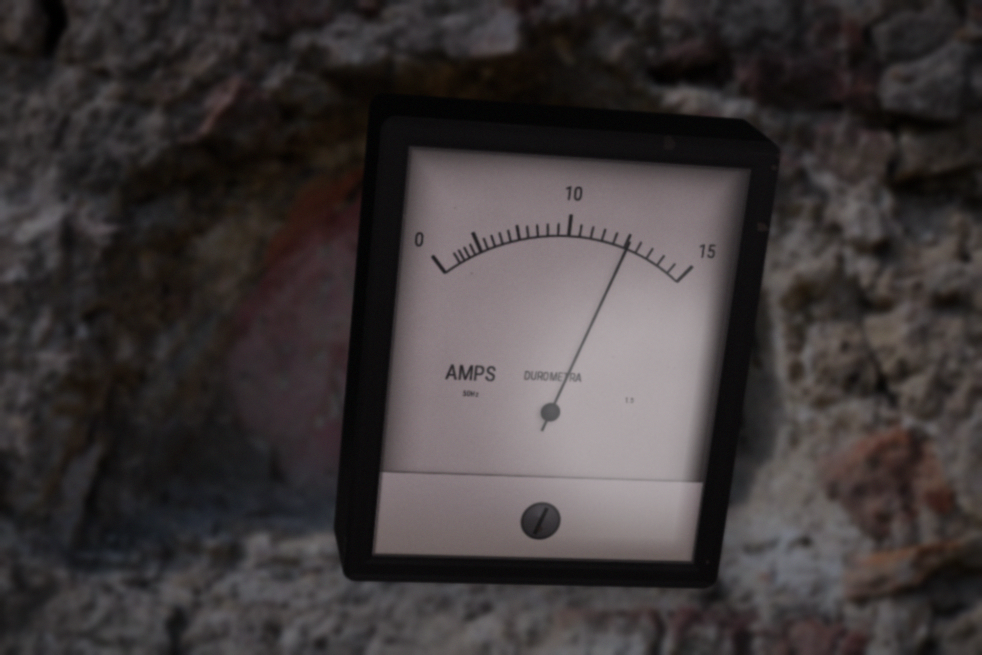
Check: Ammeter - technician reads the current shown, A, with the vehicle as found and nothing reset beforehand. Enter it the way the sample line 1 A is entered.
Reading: 12.5 A
